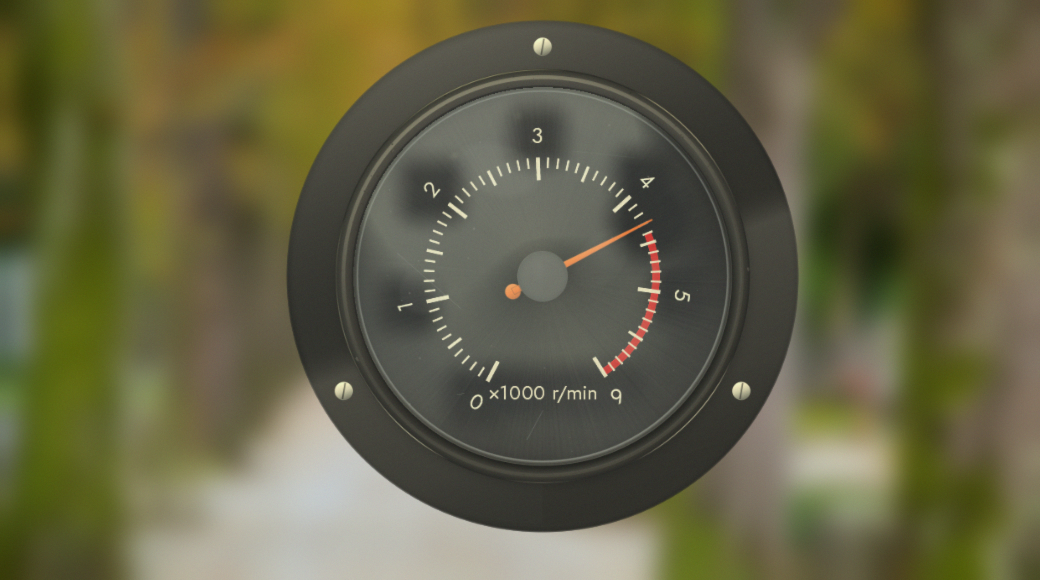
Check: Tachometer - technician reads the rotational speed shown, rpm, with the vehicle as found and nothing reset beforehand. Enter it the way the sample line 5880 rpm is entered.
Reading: 4300 rpm
